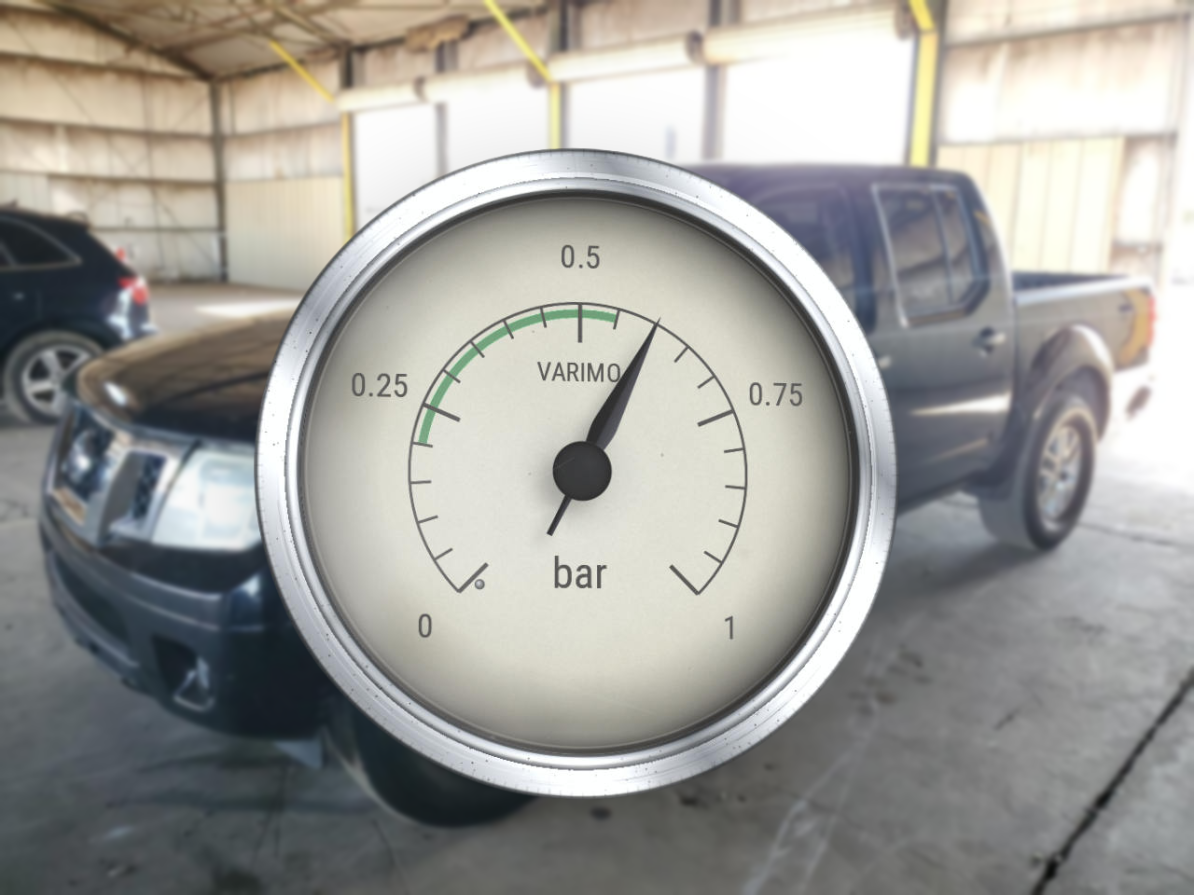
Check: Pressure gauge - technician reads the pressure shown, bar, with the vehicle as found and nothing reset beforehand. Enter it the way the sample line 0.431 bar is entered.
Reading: 0.6 bar
